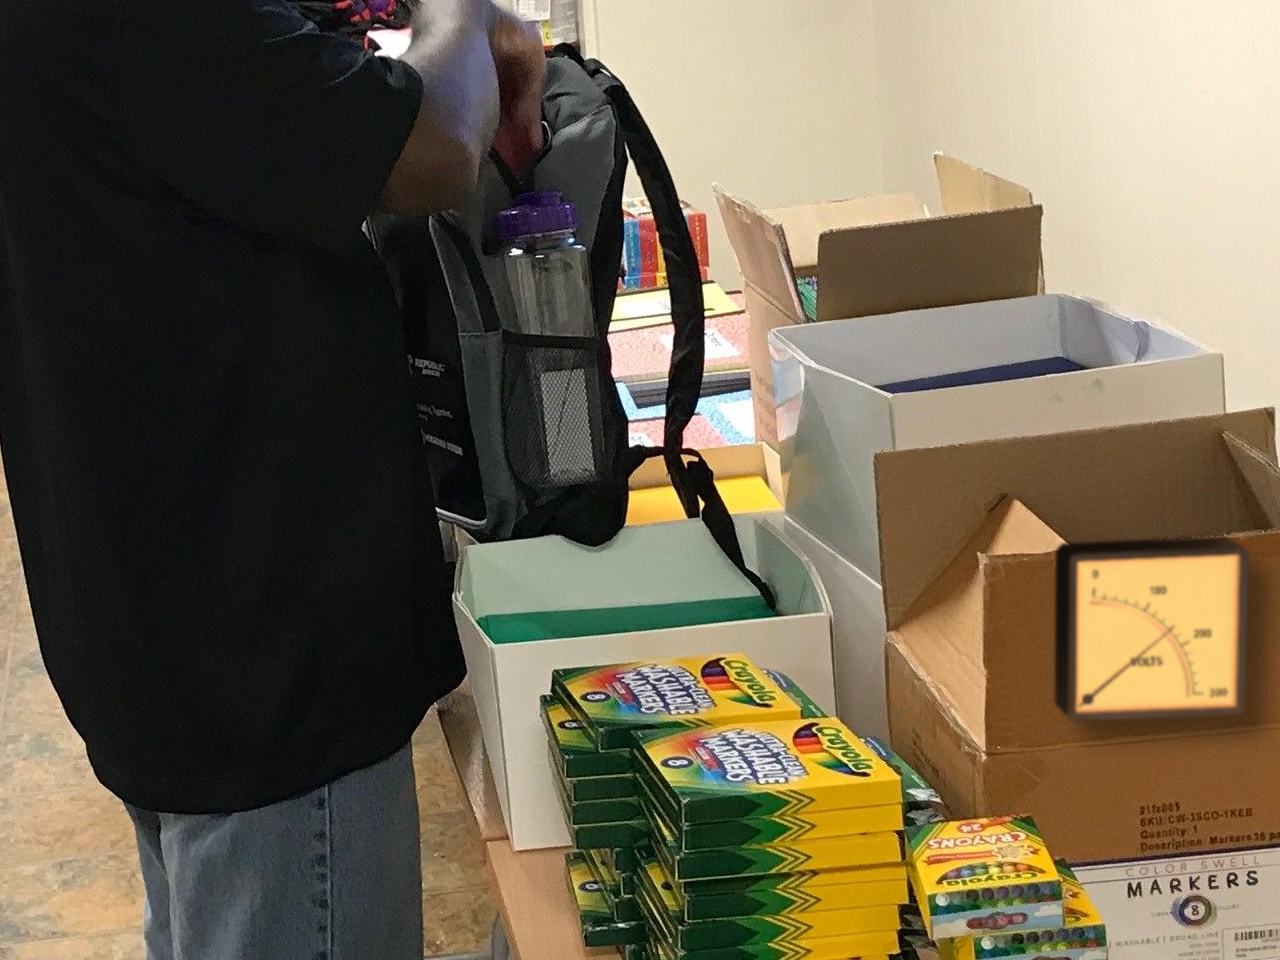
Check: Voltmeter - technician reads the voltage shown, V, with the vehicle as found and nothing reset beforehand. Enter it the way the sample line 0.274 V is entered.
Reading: 160 V
